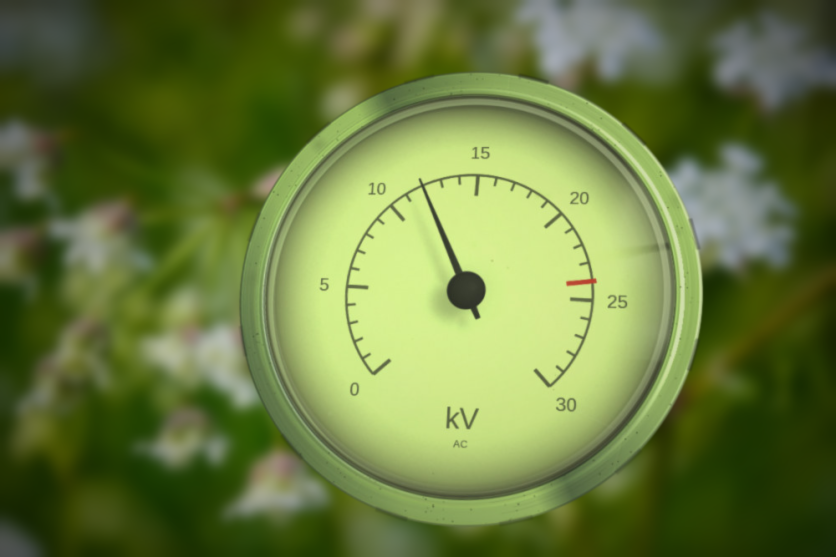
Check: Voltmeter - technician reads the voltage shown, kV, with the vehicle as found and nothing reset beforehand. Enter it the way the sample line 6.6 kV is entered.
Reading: 12 kV
